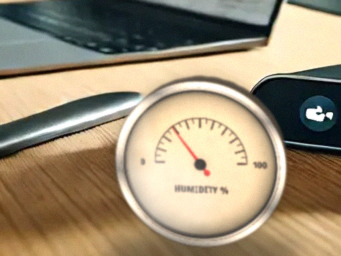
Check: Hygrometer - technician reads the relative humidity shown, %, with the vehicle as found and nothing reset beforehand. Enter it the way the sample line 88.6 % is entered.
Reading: 30 %
